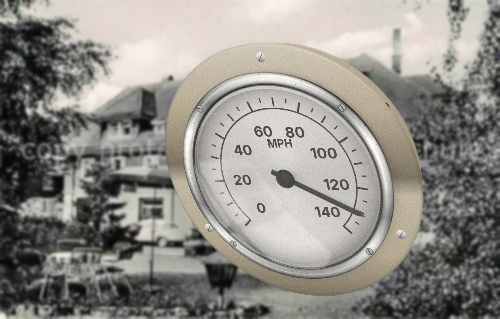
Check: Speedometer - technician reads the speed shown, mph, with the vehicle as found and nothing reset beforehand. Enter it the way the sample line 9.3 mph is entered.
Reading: 130 mph
